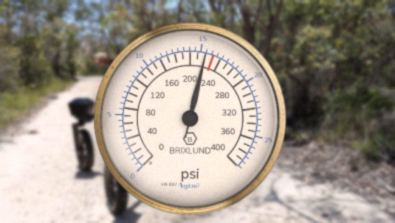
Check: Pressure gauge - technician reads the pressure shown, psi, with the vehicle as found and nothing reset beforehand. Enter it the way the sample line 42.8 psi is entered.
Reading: 220 psi
